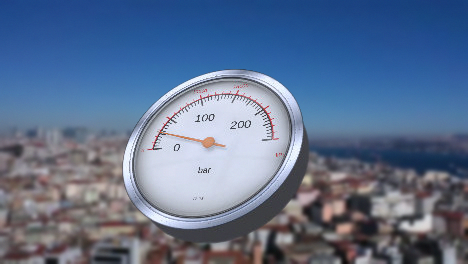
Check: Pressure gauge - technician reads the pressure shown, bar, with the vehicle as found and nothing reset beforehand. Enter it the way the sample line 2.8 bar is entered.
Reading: 25 bar
